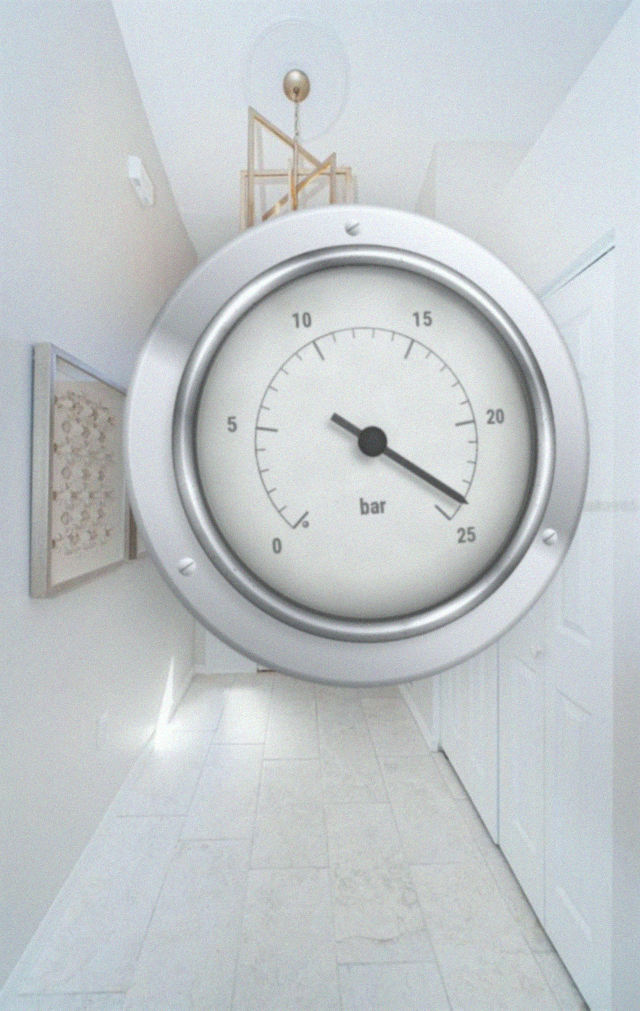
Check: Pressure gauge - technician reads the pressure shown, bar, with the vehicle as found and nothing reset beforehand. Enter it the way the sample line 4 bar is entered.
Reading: 24 bar
